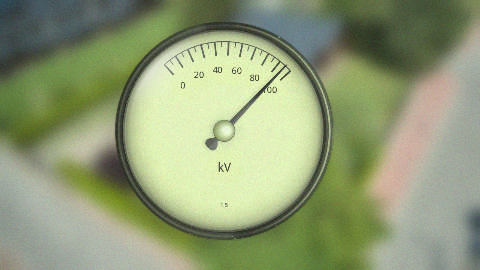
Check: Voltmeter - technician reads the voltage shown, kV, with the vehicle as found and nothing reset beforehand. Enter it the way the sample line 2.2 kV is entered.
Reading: 95 kV
